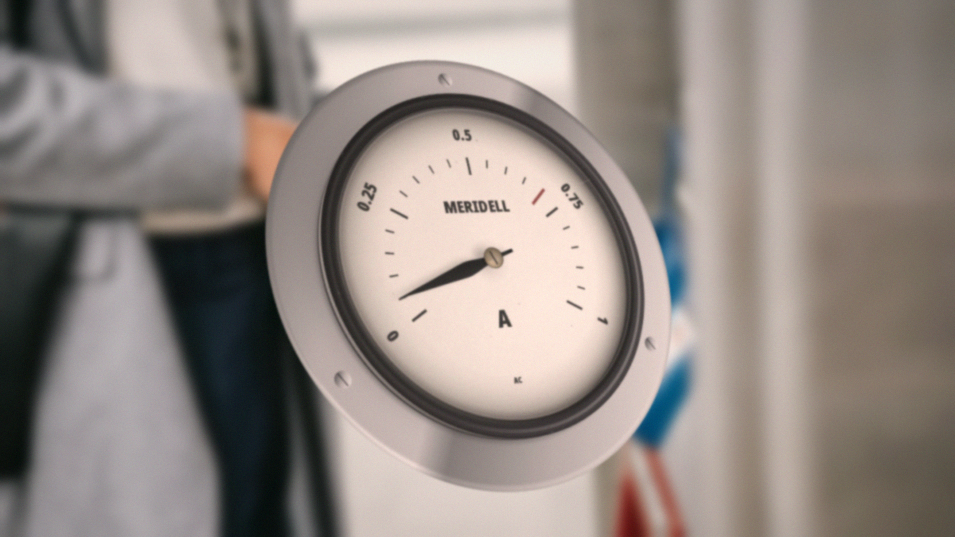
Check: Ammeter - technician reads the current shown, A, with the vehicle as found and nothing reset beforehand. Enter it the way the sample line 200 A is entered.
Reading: 0.05 A
